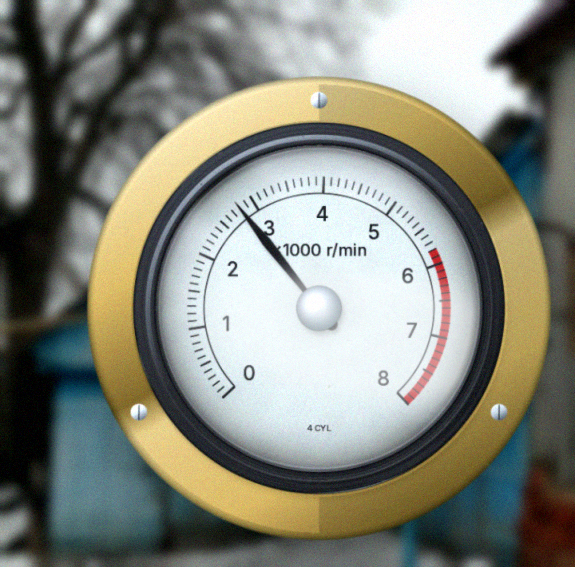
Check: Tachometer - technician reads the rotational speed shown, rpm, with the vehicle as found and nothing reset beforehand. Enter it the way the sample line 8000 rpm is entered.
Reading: 2800 rpm
